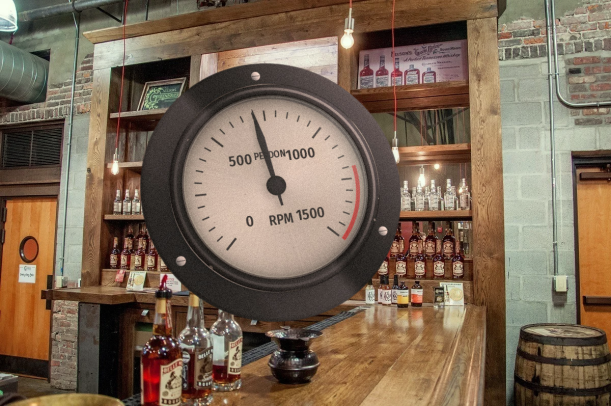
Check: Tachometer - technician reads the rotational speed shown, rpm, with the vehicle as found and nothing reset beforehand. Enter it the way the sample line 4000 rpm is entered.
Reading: 700 rpm
